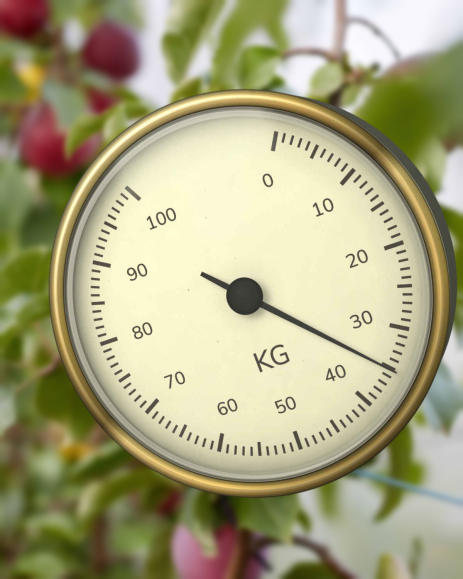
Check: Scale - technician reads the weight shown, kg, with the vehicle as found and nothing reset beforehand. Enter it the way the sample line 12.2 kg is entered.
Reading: 35 kg
